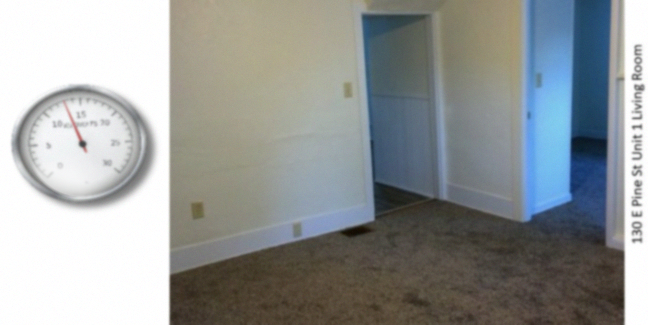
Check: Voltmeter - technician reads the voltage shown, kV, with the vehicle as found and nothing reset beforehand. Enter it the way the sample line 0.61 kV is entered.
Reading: 13 kV
